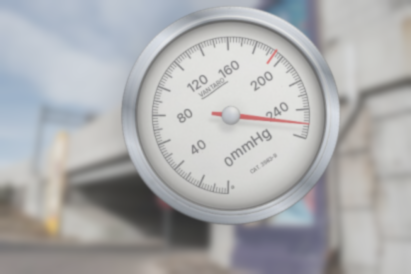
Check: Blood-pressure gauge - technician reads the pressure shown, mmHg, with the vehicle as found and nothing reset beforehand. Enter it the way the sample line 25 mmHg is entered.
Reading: 250 mmHg
